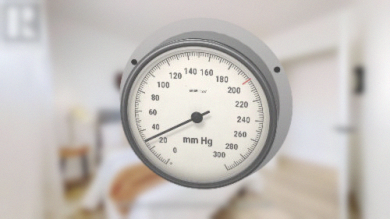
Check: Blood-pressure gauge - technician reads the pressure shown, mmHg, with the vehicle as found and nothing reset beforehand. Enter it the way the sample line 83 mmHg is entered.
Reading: 30 mmHg
